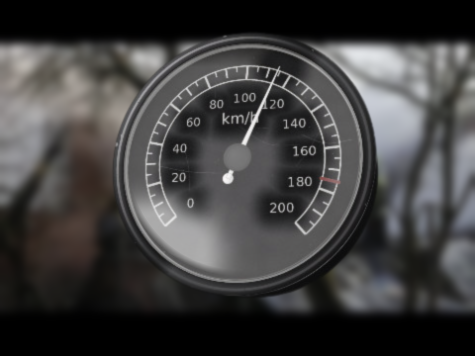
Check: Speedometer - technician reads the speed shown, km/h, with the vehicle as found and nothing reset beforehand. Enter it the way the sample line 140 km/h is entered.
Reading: 115 km/h
